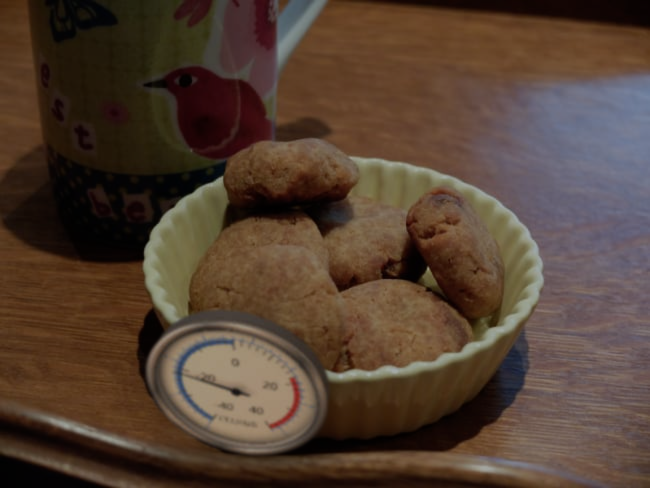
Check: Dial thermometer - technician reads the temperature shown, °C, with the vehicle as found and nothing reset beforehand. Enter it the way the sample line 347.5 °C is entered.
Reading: -20 °C
